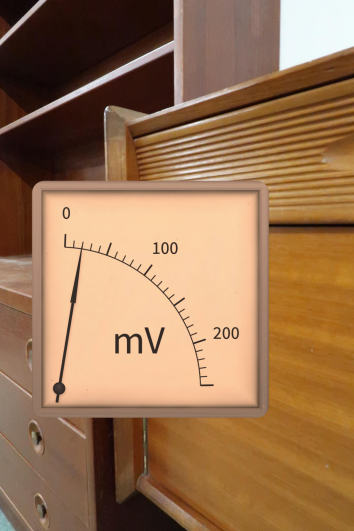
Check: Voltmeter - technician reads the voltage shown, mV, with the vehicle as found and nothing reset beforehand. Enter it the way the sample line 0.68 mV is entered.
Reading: 20 mV
